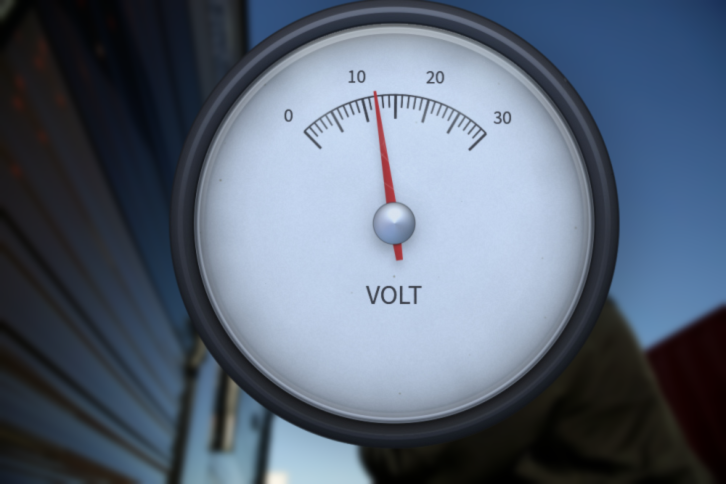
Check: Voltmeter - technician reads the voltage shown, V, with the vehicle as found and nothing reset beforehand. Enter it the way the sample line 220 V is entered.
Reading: 12 V
